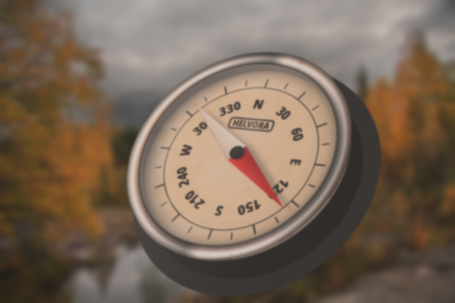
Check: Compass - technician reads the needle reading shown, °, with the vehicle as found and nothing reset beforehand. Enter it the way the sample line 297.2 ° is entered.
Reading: 127.5 °
